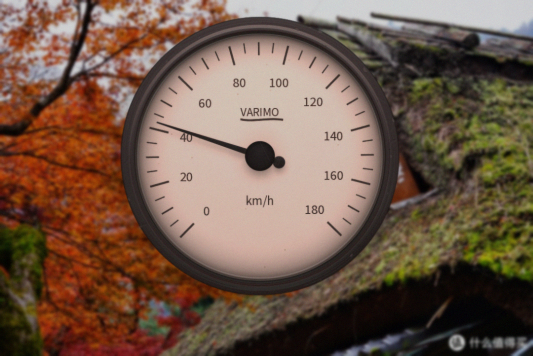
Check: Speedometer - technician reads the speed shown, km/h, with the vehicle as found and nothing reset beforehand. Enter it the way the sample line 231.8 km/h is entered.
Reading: 42.5 km/h
